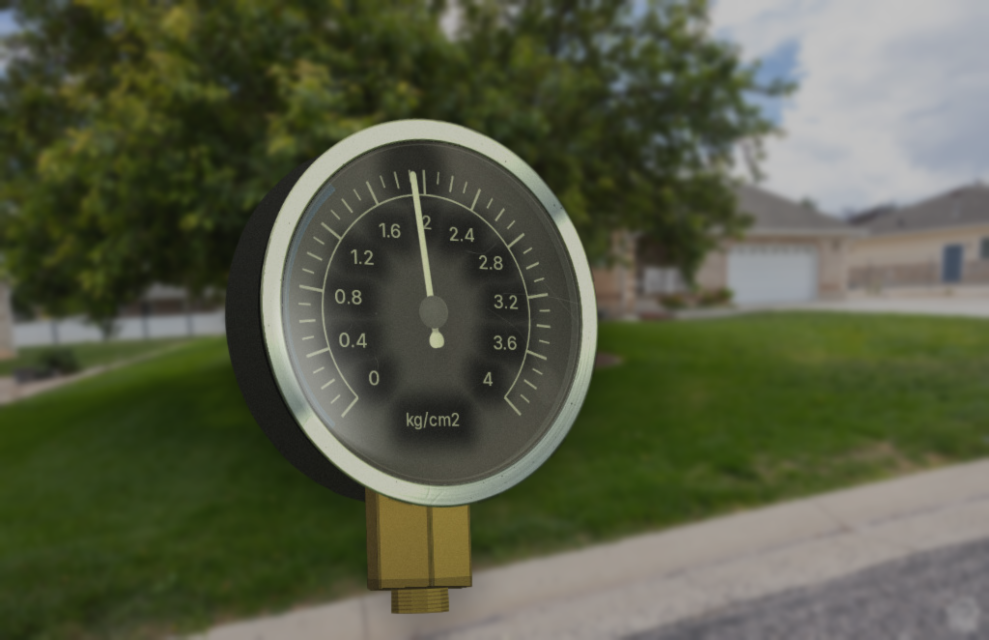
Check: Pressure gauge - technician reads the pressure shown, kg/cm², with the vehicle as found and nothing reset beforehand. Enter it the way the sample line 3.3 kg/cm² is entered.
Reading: 1.9 kg/cm²
